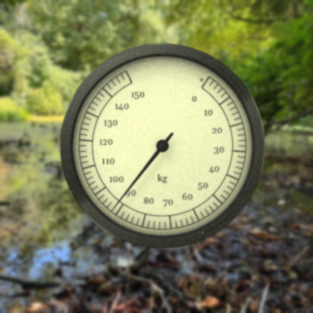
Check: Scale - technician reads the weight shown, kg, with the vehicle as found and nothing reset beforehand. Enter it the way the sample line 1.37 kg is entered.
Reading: 92 kg
